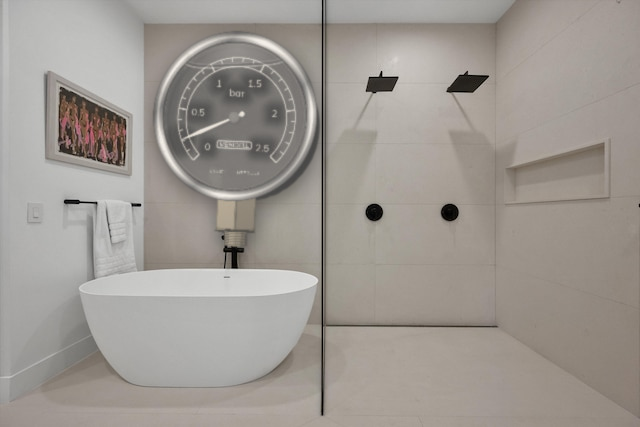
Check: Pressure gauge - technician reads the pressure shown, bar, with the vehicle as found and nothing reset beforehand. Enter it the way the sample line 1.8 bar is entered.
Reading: 0.2 bar
